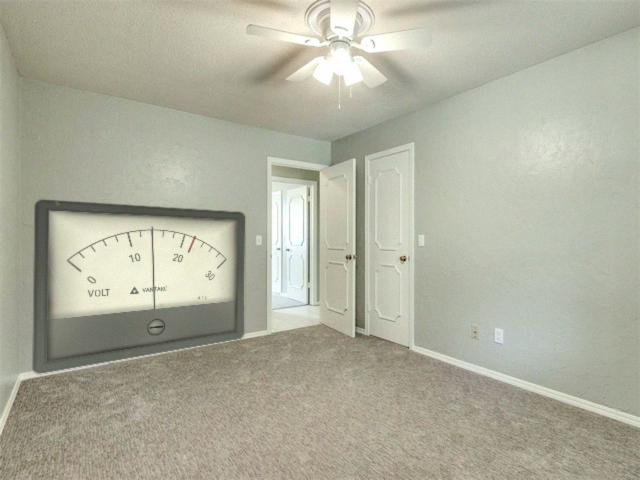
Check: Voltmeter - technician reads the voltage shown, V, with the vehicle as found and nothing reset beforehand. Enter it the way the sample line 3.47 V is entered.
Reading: 14 V
